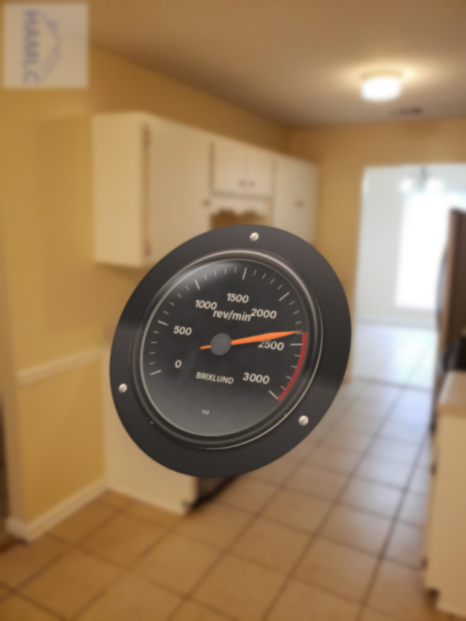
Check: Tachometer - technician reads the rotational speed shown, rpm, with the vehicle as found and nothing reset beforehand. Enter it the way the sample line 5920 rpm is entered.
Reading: 2400 rpm
